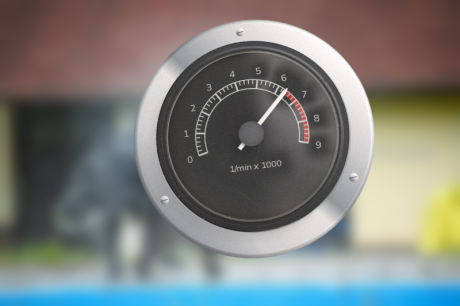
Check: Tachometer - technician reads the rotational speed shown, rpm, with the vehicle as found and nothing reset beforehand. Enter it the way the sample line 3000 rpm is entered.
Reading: 6400 rpm
